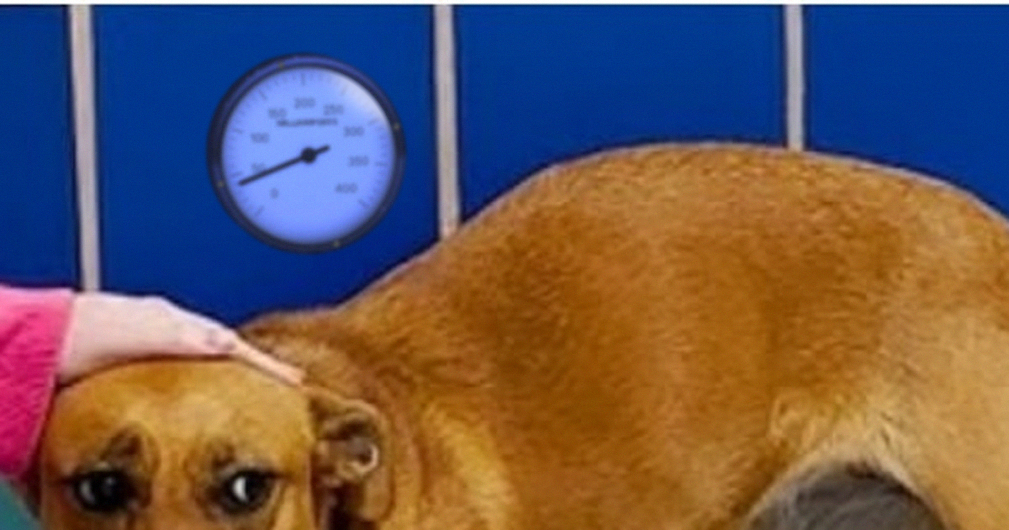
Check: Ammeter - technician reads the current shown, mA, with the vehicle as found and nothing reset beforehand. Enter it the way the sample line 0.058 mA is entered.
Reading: 40 mA
